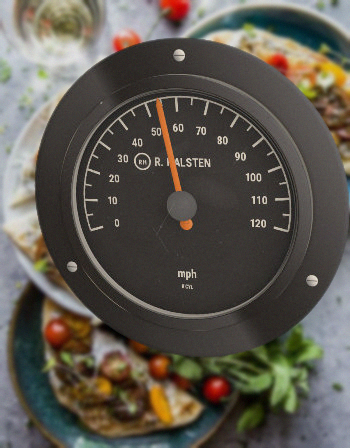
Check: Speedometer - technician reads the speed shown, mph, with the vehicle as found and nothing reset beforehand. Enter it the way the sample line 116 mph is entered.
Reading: 55 mph
